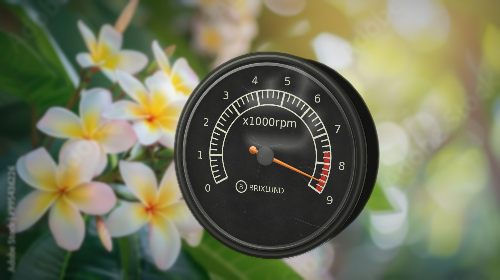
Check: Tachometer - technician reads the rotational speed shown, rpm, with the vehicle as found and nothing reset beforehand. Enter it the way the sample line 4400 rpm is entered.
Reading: 8600 rpm
